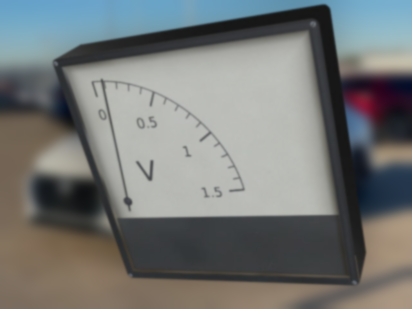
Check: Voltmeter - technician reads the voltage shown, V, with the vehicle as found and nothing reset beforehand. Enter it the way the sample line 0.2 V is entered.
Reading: 0.1 V
